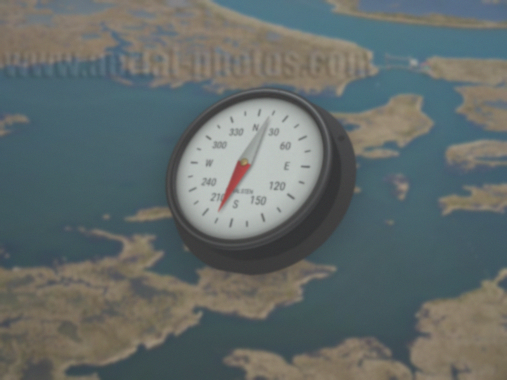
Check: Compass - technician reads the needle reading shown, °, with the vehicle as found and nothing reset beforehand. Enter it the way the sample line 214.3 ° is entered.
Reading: 195 °
